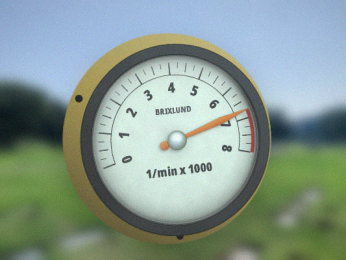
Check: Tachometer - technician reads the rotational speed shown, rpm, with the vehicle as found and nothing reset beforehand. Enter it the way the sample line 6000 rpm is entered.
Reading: 6750 rpm
